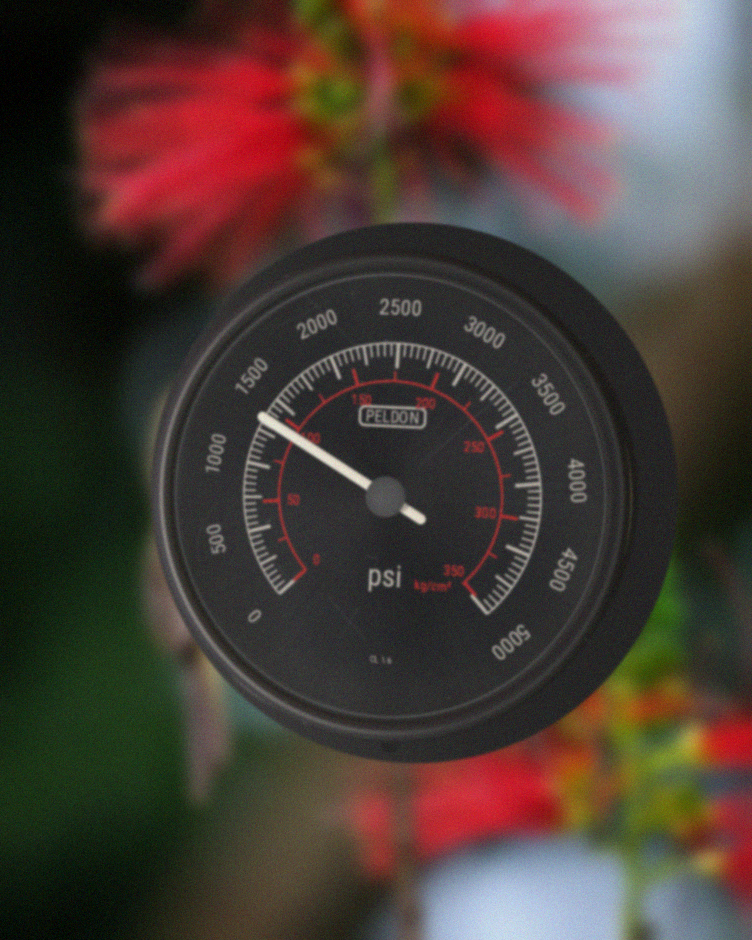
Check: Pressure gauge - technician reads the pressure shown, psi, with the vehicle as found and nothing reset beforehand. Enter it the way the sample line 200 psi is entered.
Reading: 1350 psi
